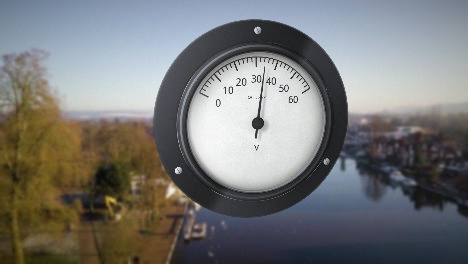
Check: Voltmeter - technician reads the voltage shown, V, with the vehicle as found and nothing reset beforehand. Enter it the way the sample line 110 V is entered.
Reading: 34 V
